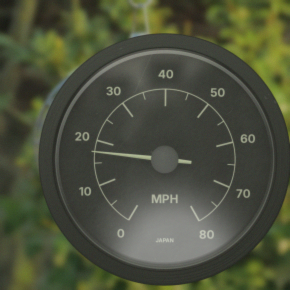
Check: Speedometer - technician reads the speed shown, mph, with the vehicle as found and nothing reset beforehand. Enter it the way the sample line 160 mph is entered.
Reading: 17.5 mph
